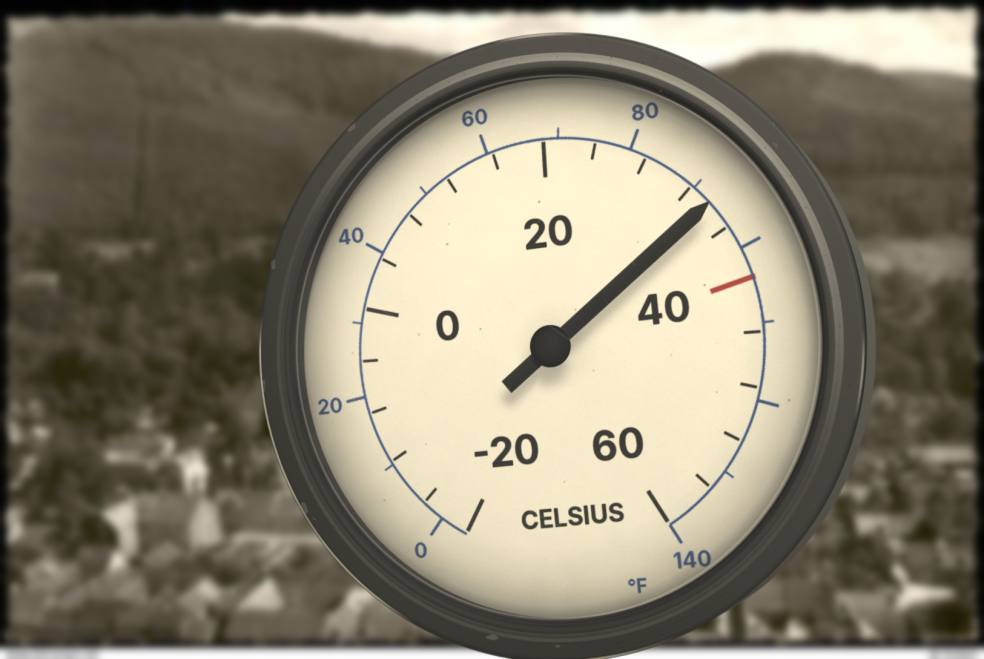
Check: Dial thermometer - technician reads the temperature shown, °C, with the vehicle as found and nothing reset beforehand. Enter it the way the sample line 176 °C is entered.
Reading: 34 °C
